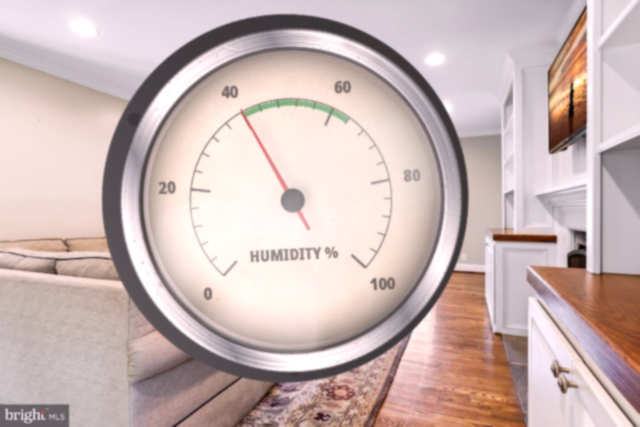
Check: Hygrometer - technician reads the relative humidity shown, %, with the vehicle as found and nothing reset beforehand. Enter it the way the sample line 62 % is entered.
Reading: 40 %
